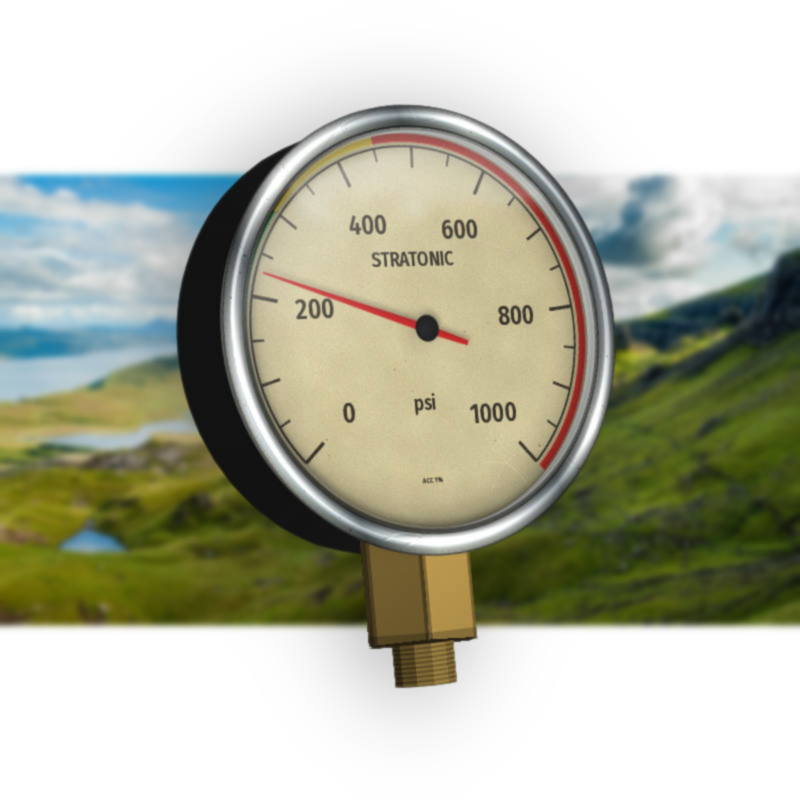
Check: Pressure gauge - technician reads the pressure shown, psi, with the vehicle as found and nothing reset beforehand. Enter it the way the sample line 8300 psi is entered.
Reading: 225 psi
